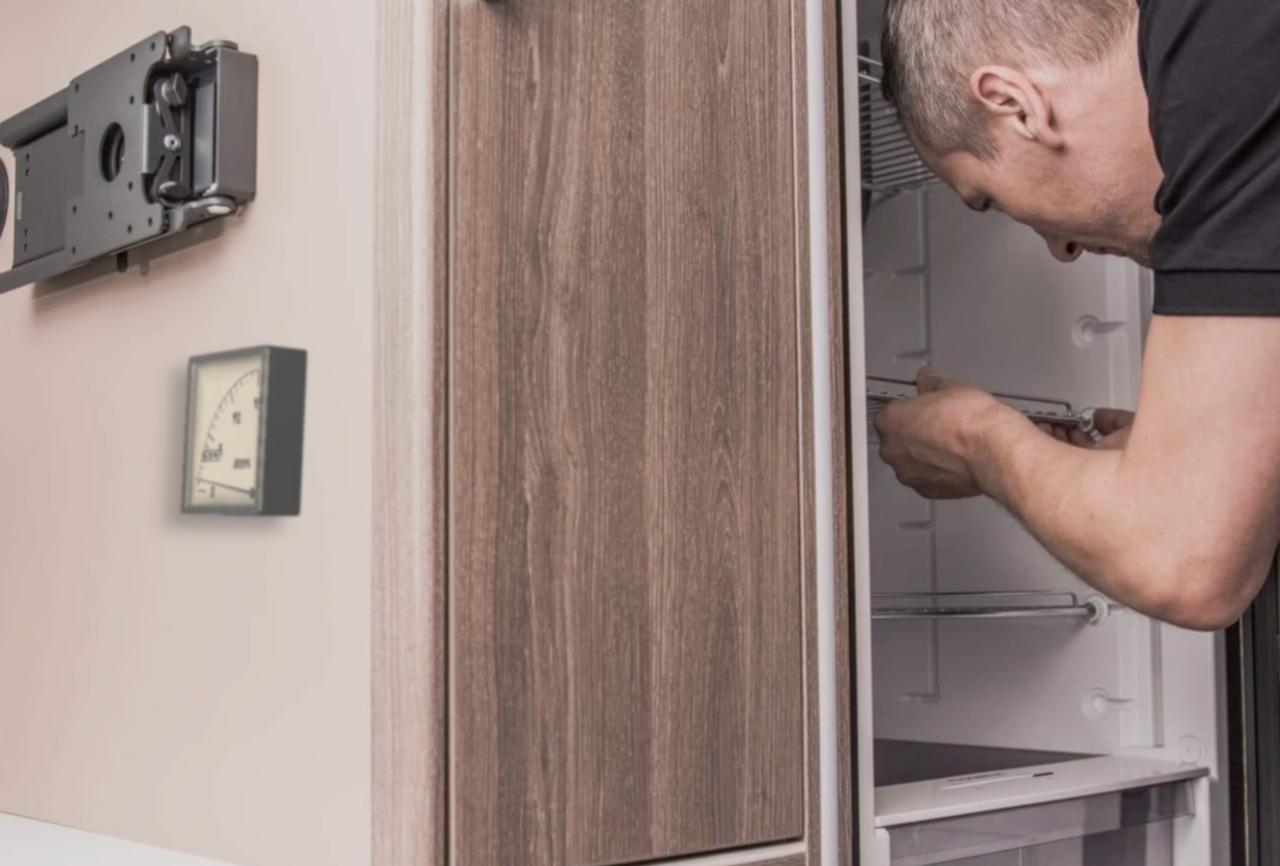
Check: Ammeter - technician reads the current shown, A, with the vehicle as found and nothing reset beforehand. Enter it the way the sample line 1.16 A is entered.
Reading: 1 A
